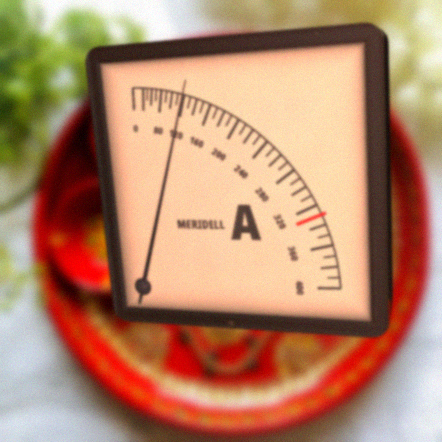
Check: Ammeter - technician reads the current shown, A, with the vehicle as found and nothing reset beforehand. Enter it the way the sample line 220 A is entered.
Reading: 120 A
